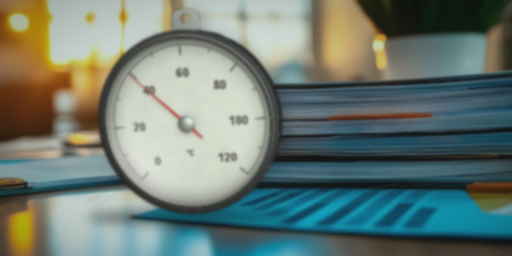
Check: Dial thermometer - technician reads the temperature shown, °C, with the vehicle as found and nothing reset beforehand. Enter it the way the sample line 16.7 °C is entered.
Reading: 40 °C
